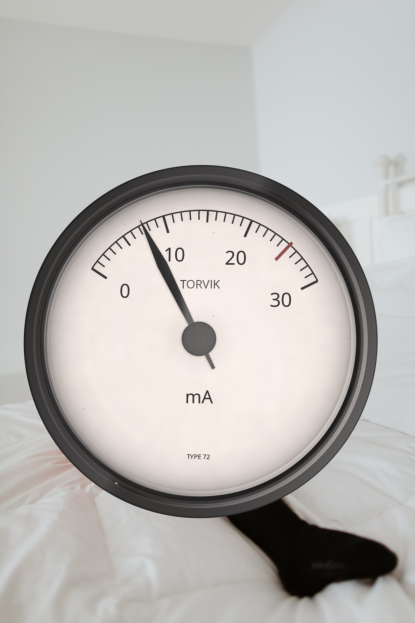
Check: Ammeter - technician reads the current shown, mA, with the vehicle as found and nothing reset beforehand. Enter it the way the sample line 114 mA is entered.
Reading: 7.5 mA
